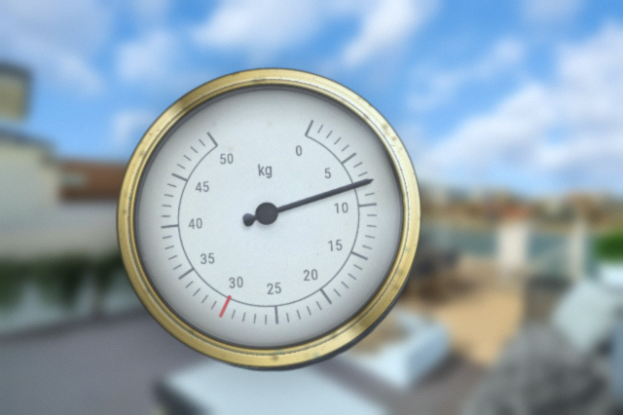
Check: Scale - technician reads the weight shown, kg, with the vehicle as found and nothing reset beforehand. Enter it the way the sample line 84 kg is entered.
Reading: 8 kg
